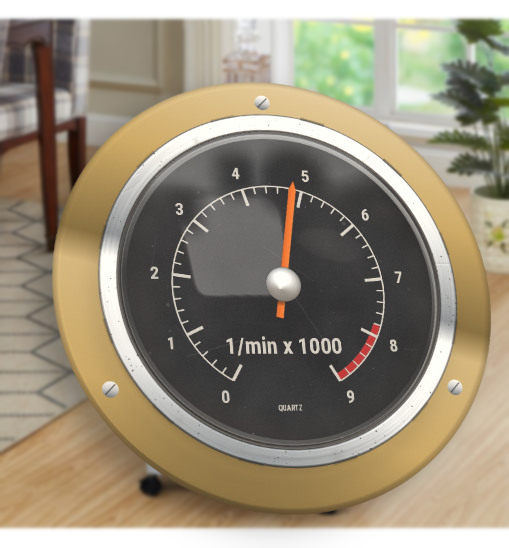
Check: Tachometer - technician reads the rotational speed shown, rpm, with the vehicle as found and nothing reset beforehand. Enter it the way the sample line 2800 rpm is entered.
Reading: 4800 rpm
